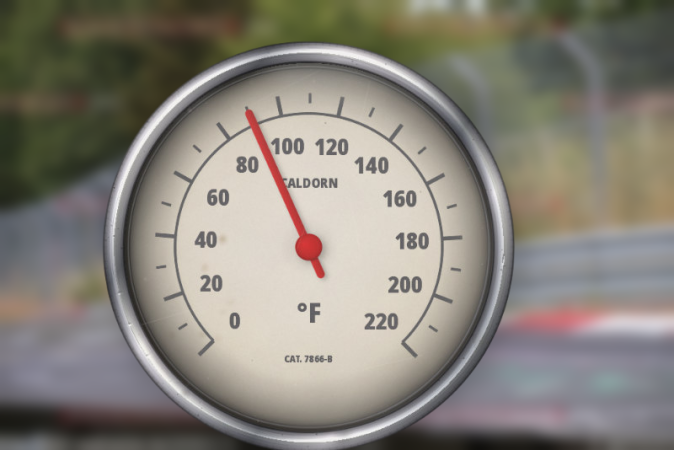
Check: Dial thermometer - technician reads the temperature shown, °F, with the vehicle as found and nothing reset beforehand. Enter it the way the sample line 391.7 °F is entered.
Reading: 90 °F
